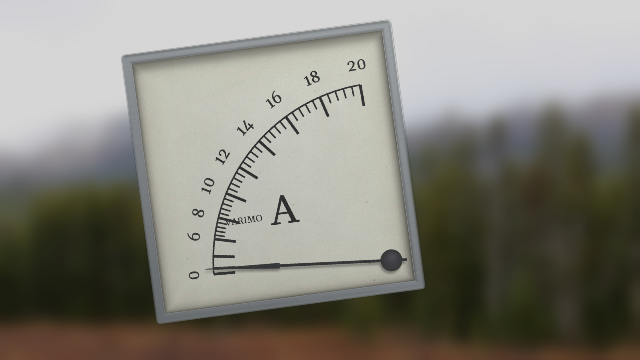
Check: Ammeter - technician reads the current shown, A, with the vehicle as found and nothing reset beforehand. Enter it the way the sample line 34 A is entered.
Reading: 2 A
